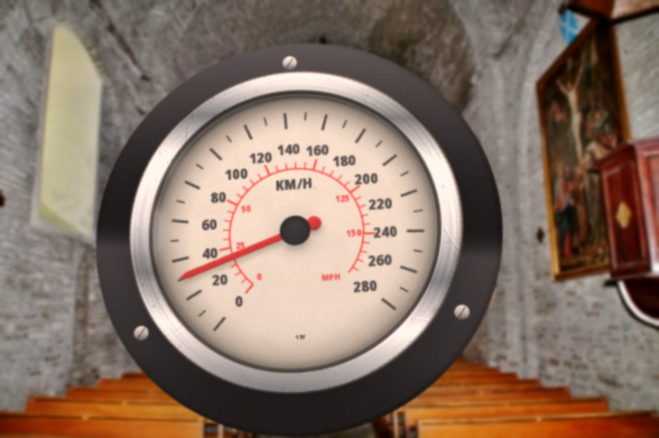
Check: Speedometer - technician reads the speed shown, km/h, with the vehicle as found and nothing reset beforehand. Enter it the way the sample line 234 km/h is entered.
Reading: 30 km/h
